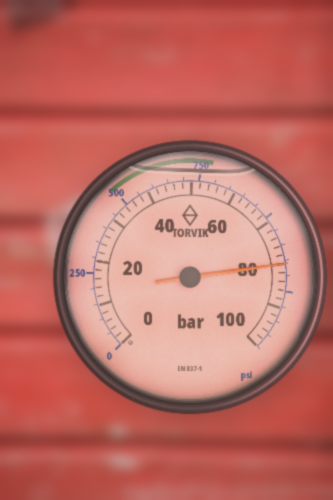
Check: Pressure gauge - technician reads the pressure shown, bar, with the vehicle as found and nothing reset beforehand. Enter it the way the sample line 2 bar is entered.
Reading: 80 bar
